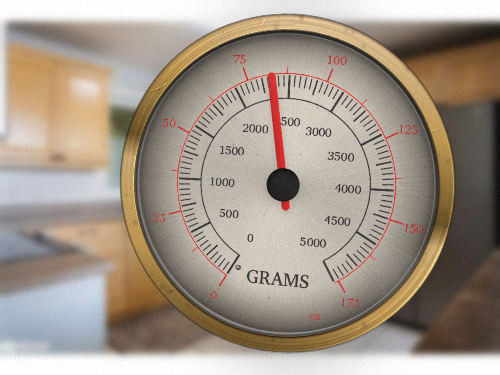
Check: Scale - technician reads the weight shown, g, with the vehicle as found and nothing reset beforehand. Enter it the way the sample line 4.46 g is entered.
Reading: 2350 g
